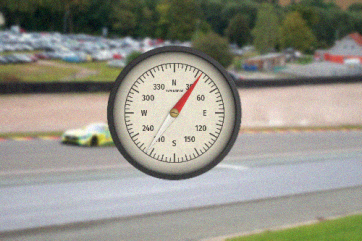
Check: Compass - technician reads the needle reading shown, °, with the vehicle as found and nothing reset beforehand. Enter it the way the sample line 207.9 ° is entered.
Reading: 35 °
